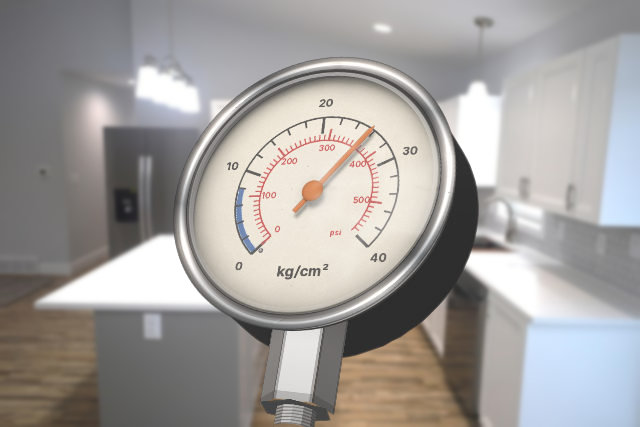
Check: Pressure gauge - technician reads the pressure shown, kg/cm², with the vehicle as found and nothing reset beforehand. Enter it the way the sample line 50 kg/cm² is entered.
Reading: 26 kg/cm²
